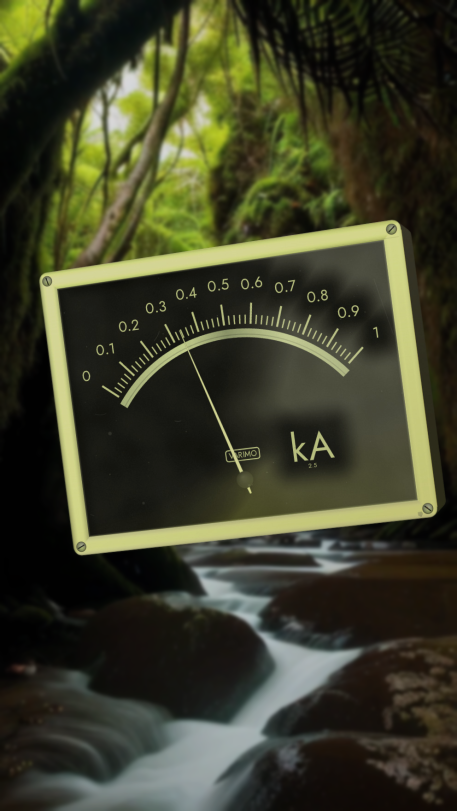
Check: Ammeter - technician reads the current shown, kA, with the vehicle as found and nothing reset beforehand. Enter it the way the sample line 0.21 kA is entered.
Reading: 0.34 kA
